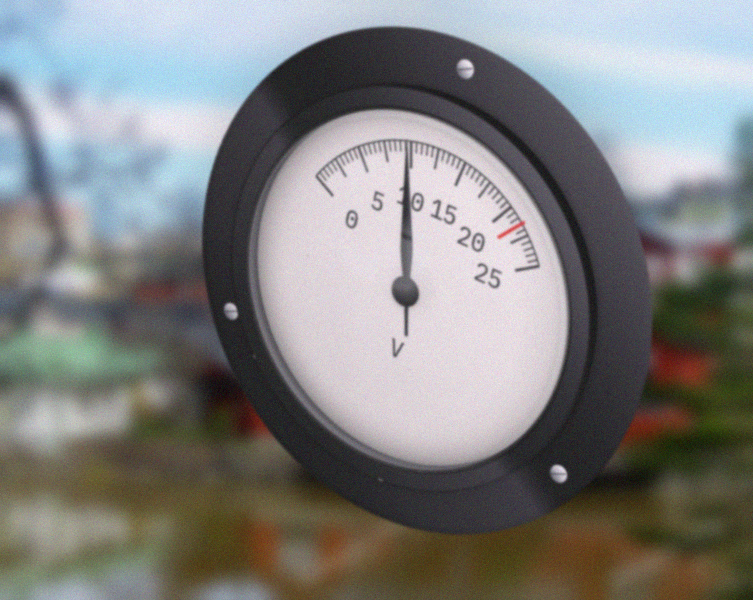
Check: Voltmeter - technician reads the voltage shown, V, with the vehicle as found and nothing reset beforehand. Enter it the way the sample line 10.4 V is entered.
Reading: 10 V
